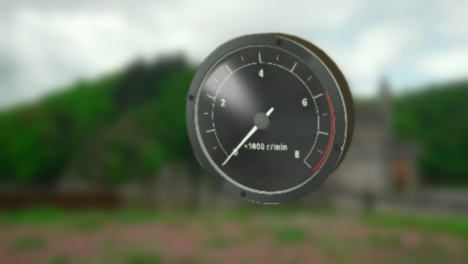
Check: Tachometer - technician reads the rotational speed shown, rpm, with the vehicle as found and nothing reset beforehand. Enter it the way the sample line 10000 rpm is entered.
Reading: 0 rpm
